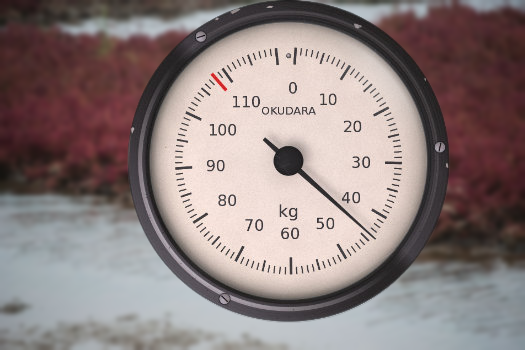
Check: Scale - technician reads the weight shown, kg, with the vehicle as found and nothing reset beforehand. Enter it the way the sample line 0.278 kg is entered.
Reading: 44 kg
